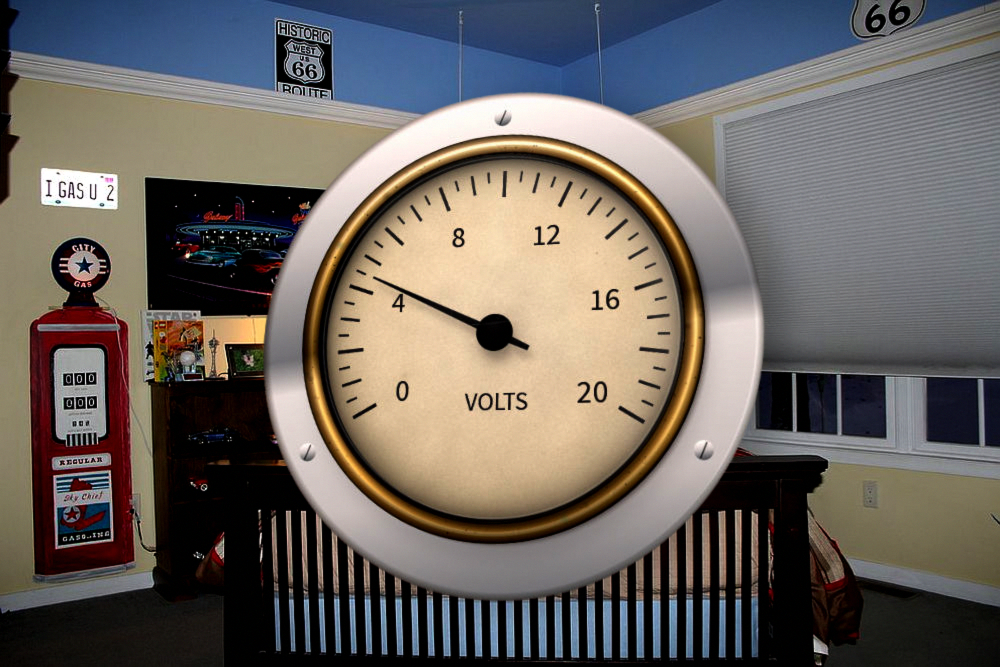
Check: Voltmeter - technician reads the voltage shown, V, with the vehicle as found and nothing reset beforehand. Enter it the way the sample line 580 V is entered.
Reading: 4.5 V
